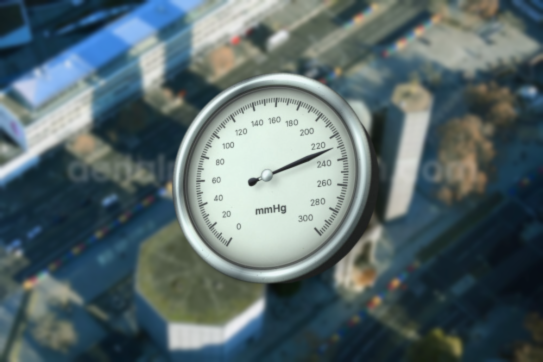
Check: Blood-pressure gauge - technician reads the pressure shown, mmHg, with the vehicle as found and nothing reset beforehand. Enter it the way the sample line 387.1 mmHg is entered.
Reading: 230 mmHg
